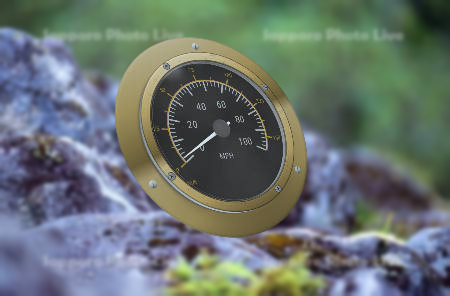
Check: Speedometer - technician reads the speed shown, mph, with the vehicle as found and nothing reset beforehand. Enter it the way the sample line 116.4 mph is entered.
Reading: 2 mph
